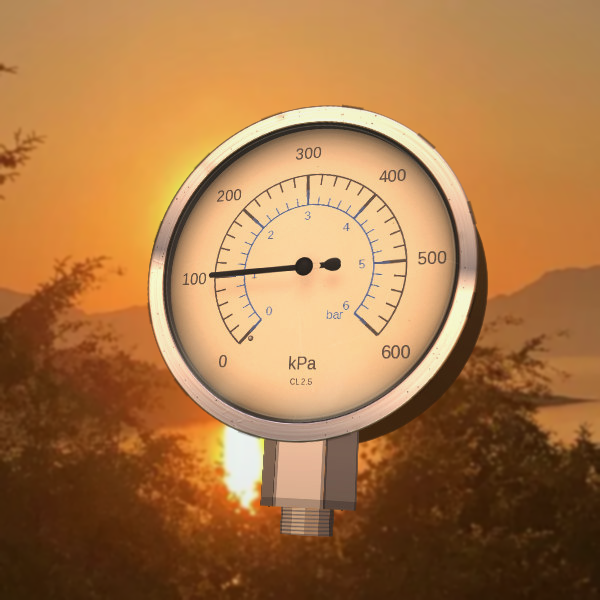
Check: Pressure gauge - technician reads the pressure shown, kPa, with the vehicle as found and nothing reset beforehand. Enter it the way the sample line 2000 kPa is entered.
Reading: 100 kPa
